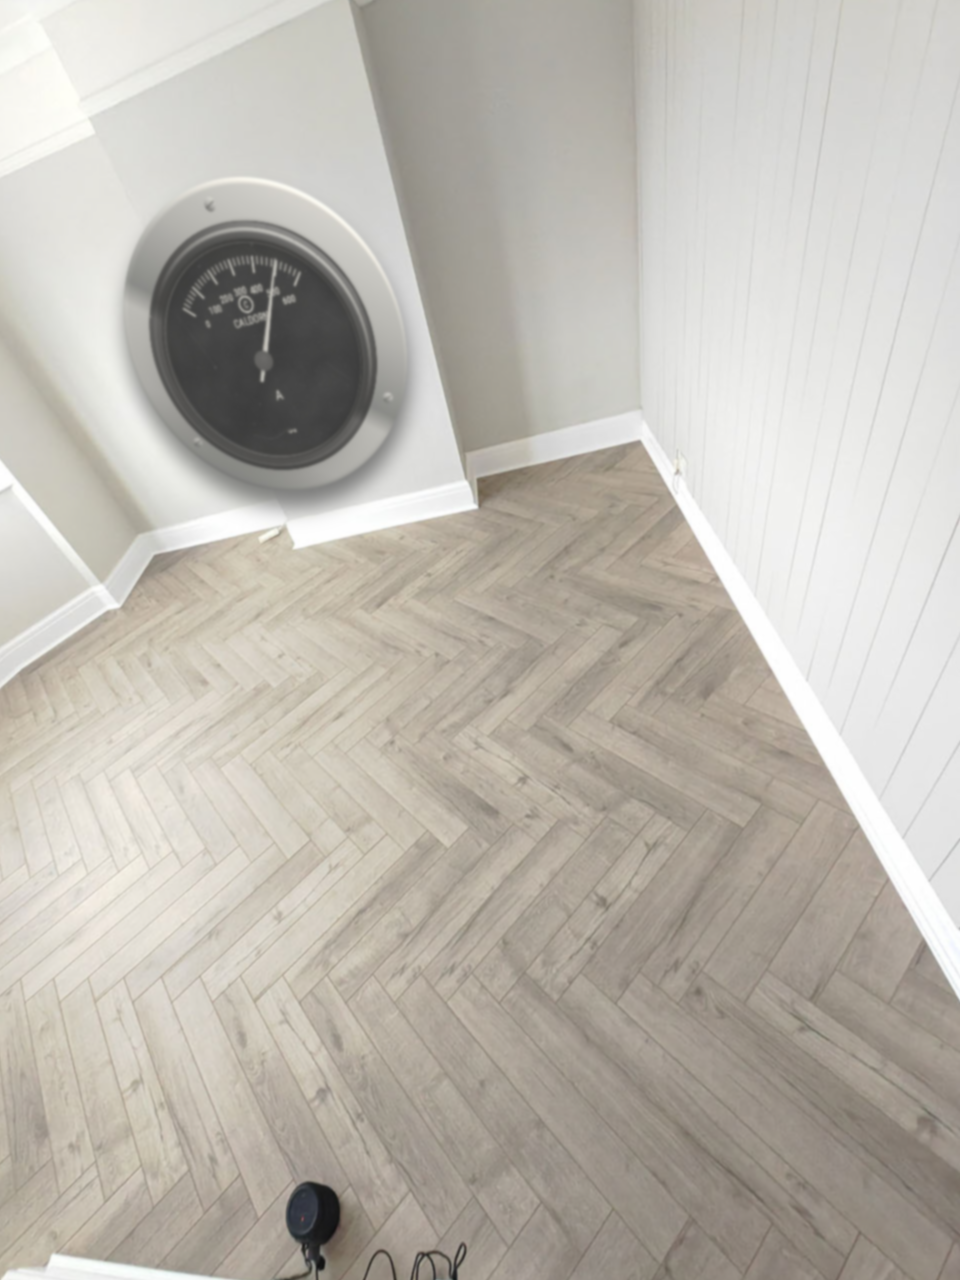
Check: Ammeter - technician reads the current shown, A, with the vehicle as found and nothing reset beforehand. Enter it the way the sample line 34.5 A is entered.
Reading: 500 A
